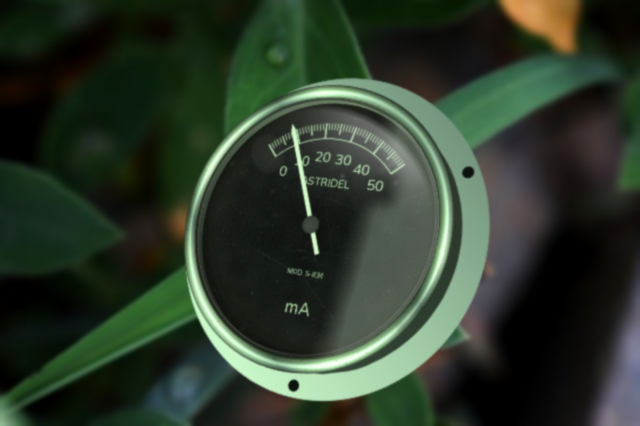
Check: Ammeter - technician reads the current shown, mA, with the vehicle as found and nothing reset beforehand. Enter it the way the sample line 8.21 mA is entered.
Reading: 10 mA
